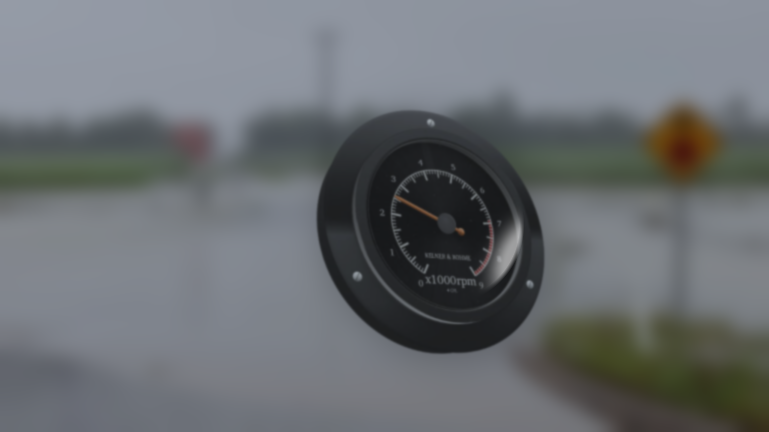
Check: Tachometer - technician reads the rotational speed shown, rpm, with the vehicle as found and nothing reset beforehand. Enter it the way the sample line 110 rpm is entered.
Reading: 2500 rpm
